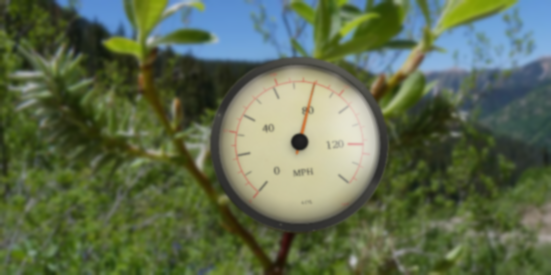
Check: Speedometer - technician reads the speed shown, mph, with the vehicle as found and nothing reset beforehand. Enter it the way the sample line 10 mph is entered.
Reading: 80 mph
